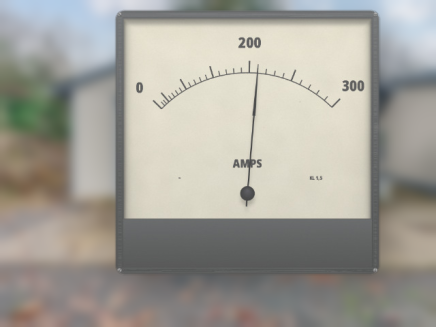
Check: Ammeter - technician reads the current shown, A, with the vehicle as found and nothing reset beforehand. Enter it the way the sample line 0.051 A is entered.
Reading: 210 A
